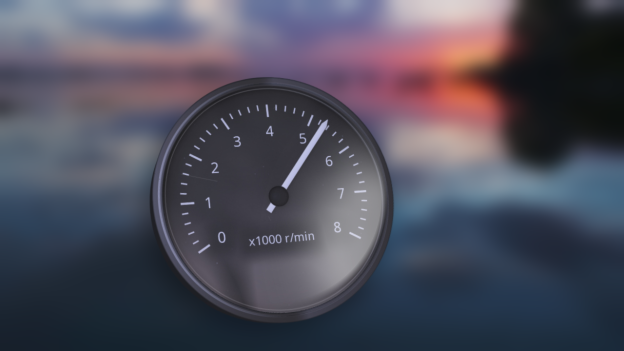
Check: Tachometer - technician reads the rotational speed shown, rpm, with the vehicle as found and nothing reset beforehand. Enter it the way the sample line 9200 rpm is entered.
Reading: 5300 rpm
